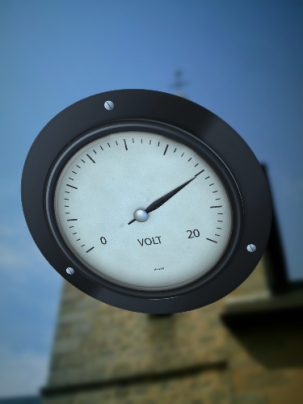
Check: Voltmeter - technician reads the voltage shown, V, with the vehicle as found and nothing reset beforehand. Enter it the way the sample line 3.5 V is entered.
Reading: 15 V
